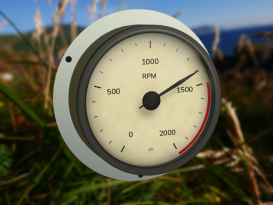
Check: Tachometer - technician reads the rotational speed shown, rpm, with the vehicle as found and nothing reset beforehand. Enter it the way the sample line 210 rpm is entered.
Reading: 1400 rpm
